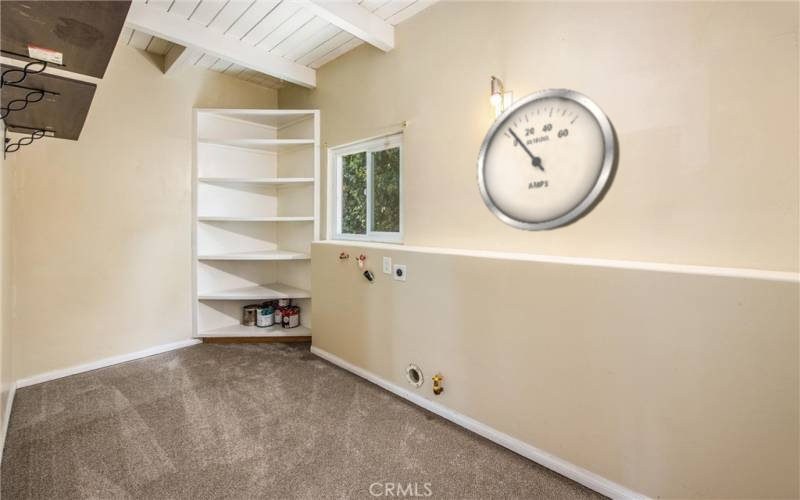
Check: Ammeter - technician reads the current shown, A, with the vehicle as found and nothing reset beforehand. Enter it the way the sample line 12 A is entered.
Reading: 5 A
